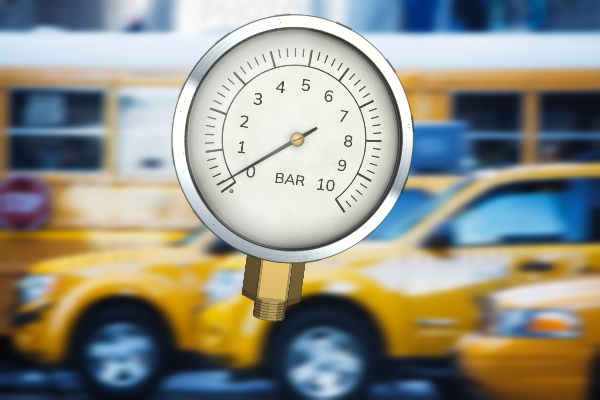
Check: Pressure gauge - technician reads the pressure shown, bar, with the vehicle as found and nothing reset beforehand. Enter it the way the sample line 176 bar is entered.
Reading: 0.2 bar
